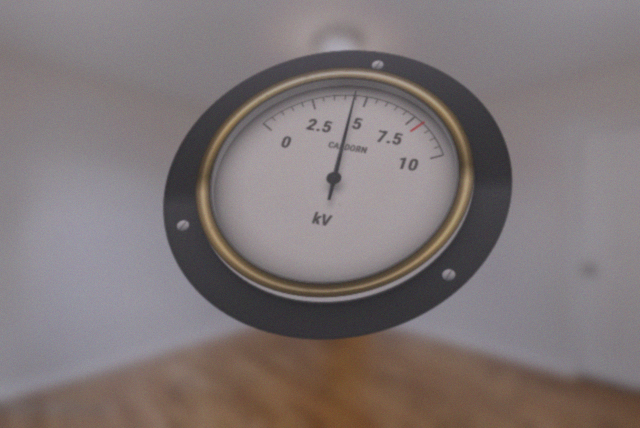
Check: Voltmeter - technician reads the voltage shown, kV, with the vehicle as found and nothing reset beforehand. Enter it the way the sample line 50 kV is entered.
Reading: 4.5 kV
